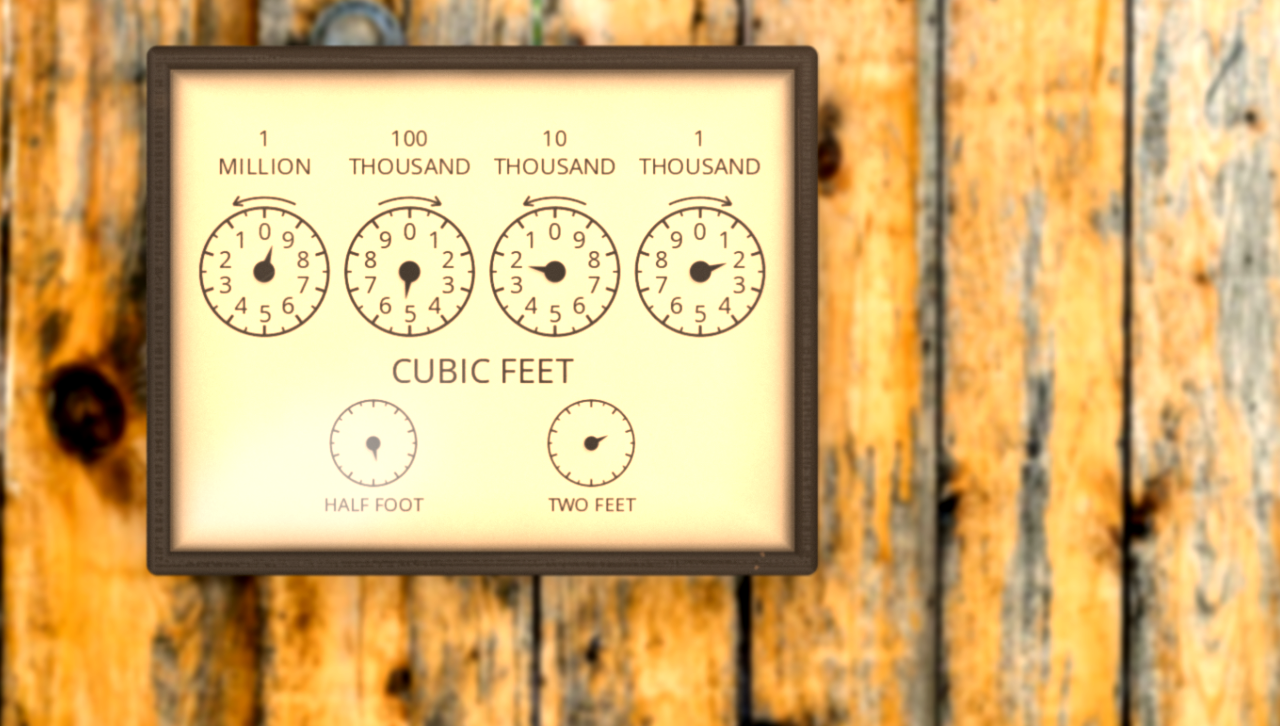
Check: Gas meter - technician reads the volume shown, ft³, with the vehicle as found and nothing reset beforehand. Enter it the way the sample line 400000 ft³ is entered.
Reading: 952200 ft³
